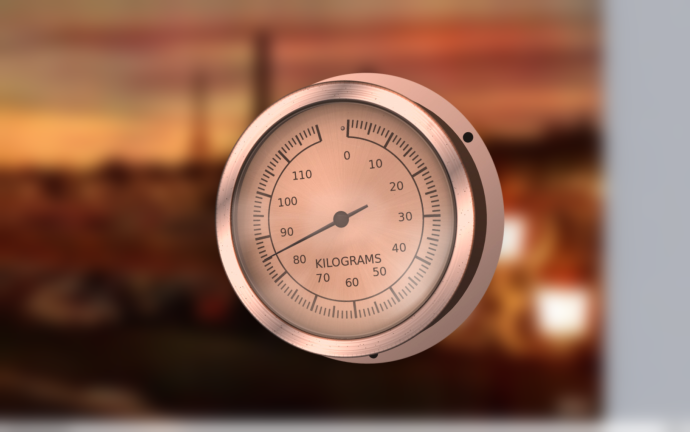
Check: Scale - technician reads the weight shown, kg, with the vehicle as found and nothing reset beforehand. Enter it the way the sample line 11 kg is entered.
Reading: 85 kg
